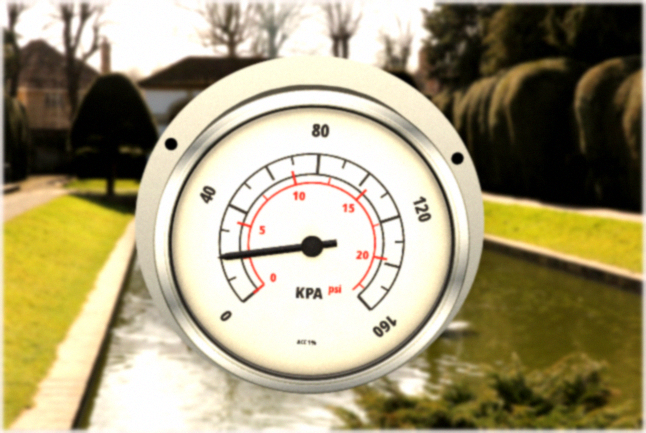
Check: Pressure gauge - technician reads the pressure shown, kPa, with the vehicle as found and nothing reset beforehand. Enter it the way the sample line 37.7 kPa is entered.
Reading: 20 kPa
